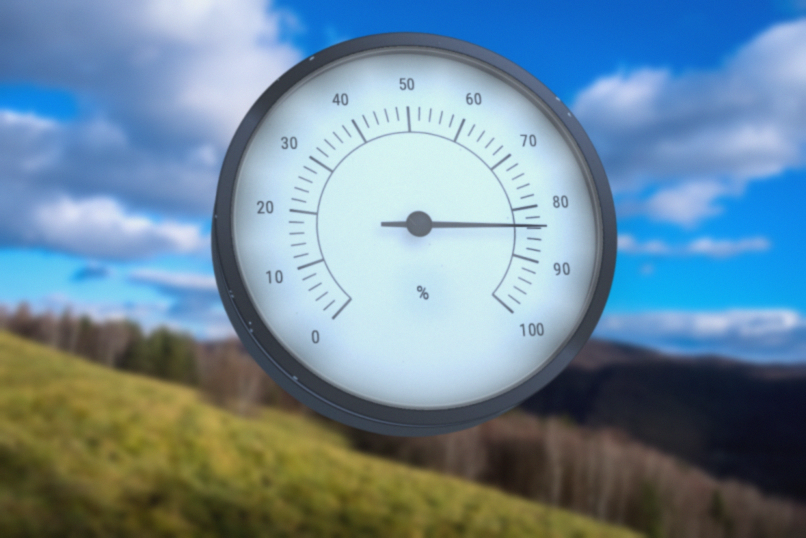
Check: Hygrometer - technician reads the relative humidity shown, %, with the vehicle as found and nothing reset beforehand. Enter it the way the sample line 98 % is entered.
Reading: 84 %
